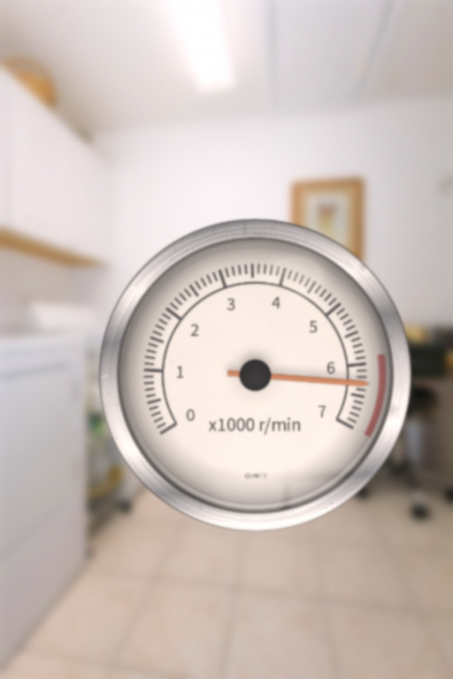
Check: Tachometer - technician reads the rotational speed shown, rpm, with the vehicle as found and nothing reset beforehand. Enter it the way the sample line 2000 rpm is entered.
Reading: 6300 rpm
